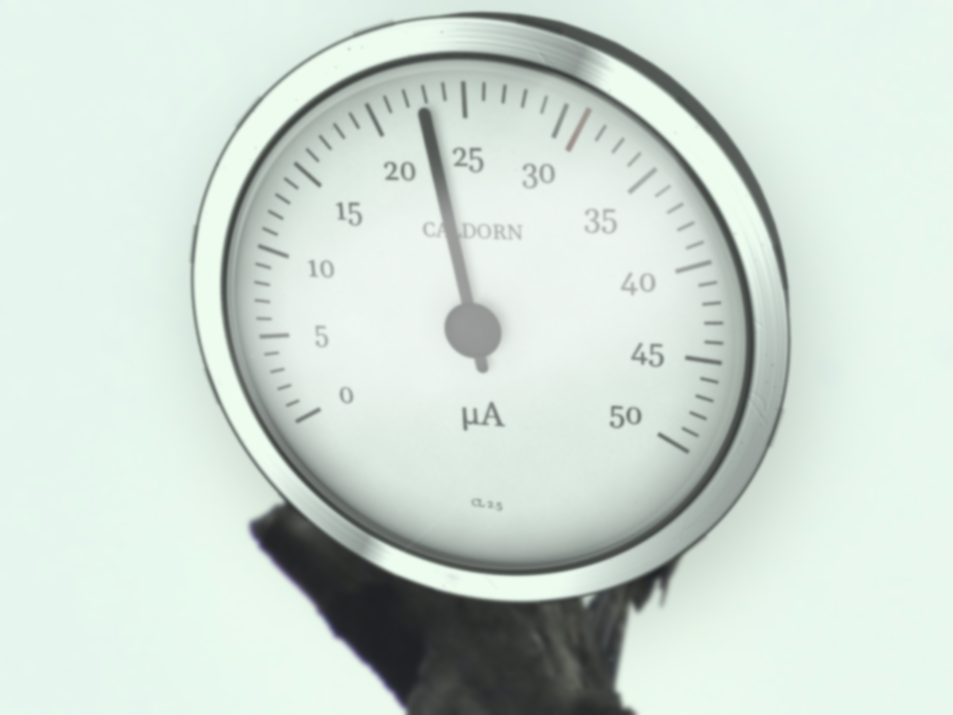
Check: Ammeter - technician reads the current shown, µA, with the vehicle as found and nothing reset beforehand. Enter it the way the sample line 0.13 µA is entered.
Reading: 23 µA
